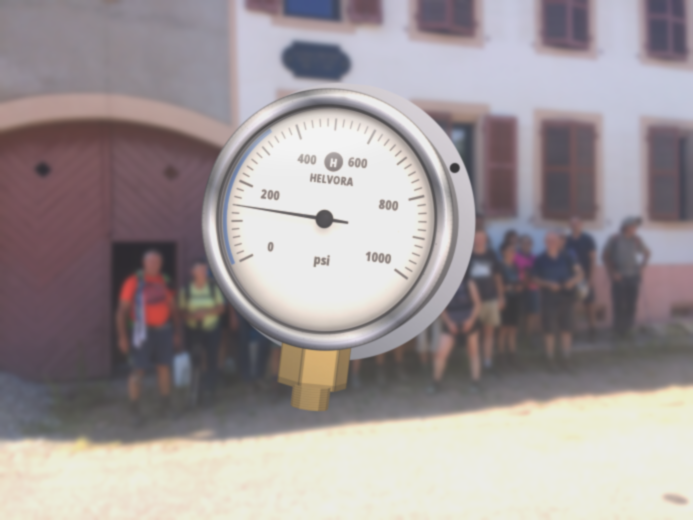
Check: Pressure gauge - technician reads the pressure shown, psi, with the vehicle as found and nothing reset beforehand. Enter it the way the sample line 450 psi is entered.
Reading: 140 psi
